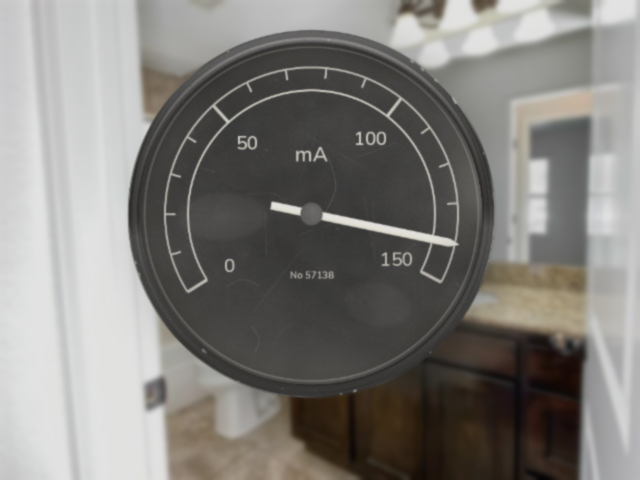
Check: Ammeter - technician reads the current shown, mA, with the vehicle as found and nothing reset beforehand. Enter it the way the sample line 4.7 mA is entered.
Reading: 140 mA
